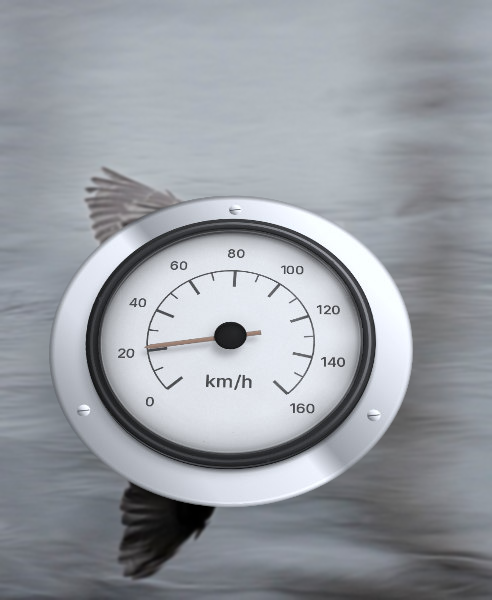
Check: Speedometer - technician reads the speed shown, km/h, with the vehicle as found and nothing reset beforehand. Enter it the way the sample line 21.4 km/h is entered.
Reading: 20 km/h
